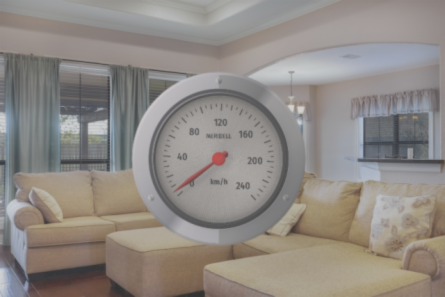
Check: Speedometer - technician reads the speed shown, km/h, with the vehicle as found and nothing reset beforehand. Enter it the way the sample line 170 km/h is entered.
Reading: 5 km/h
